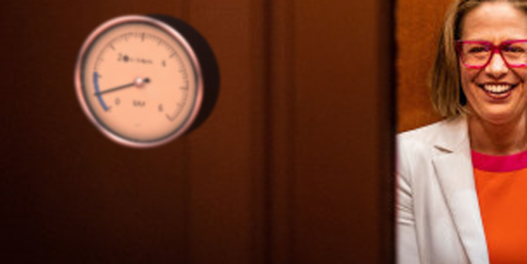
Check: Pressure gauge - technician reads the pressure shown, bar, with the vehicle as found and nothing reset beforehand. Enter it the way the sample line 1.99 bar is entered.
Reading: 0.5 bar
